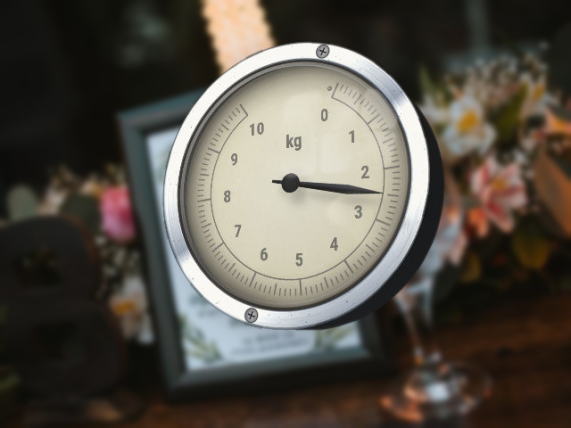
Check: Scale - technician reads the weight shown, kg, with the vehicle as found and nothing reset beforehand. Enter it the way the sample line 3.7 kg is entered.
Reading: 2.5 kg
